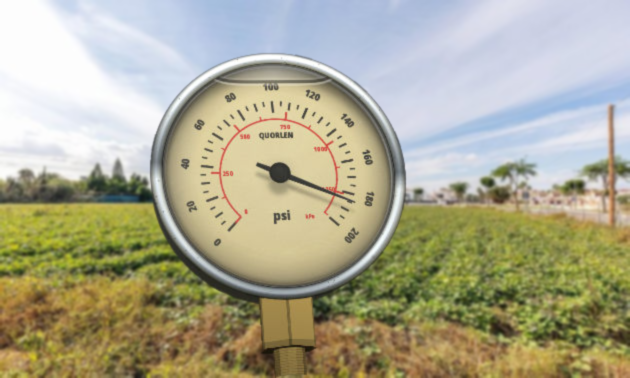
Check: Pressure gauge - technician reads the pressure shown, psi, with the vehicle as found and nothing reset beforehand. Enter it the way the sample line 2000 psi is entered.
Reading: 185 psi
